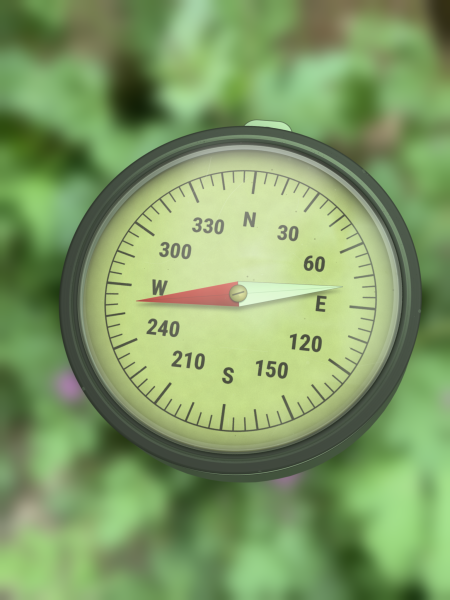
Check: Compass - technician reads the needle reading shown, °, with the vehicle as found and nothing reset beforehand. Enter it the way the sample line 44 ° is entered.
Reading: 260 °
